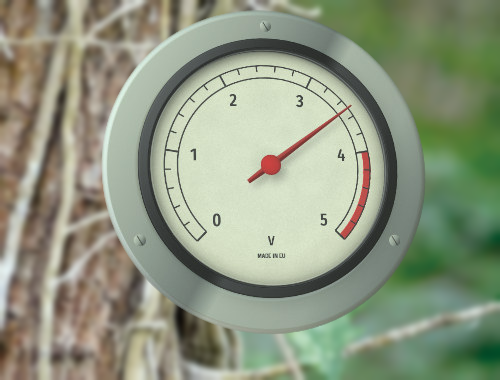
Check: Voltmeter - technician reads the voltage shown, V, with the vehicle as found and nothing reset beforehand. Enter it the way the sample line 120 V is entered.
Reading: 3.5 V
